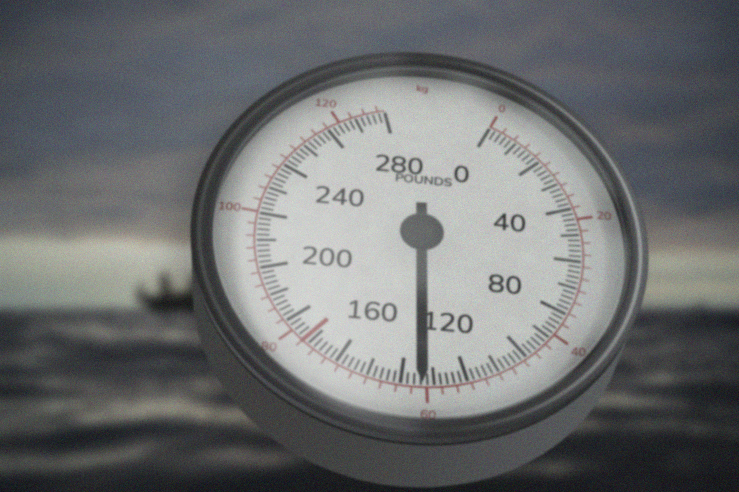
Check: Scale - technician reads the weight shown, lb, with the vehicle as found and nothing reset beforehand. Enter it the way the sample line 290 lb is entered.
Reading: 134 lb
